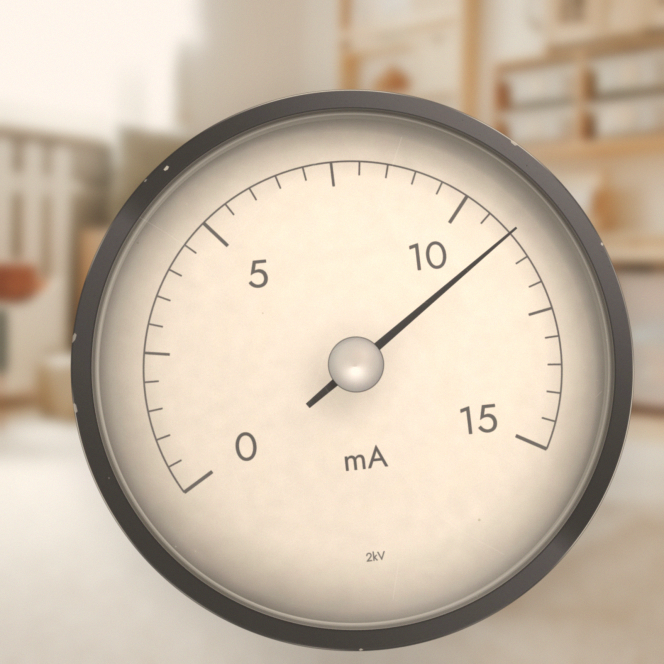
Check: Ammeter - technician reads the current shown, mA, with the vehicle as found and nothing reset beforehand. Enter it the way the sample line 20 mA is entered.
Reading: 11 mA
